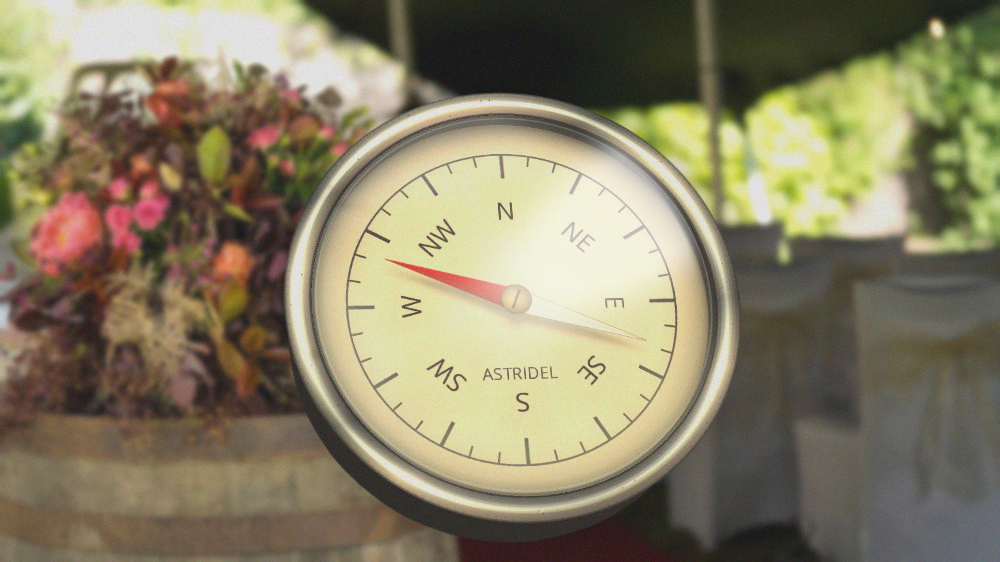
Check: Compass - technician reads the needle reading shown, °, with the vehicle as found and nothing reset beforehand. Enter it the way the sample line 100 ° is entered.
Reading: 290 °
